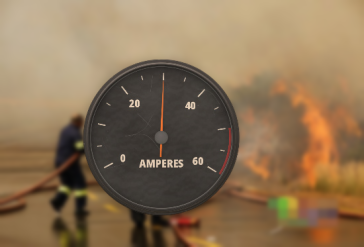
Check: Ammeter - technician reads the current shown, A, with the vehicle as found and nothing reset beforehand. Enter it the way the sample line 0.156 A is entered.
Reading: 30 A
